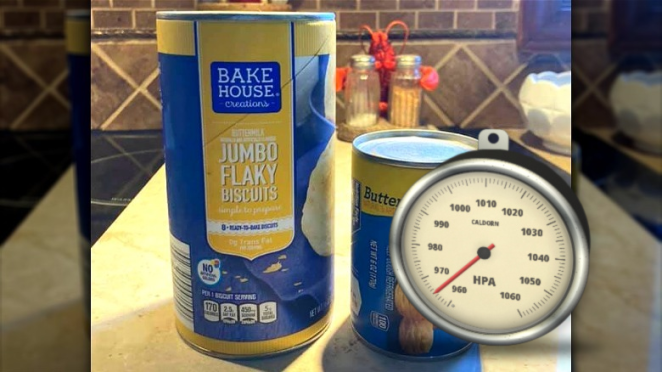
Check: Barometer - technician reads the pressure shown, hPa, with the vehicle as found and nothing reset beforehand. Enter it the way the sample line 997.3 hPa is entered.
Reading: 965 hPa
